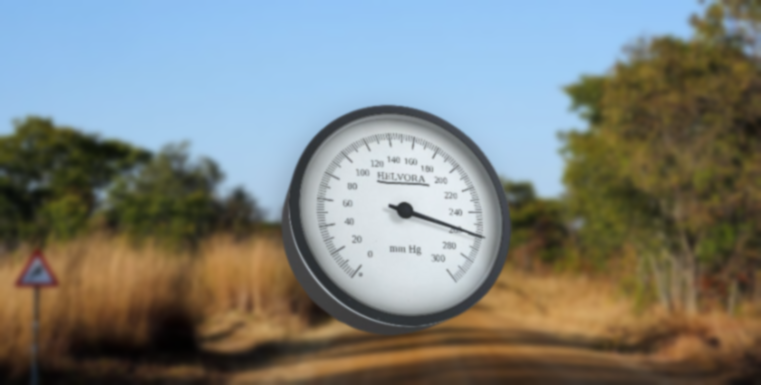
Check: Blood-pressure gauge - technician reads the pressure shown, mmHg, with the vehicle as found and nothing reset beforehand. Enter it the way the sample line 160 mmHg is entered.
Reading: 260 mmHg
